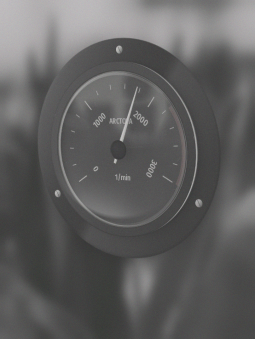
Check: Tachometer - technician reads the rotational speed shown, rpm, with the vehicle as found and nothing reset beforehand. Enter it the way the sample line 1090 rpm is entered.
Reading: 1800 rpm
